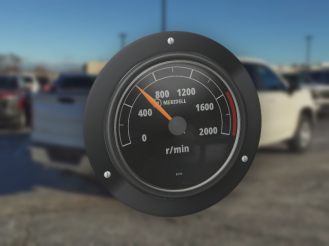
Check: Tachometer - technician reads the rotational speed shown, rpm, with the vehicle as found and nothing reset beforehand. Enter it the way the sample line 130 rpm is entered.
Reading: 600 rpm
